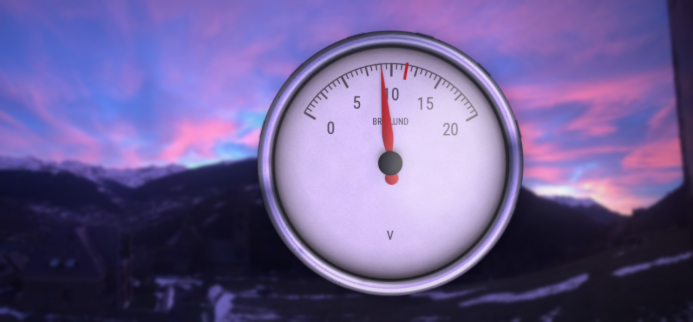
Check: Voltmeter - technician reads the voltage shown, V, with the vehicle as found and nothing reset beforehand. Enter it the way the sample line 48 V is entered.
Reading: 9 V
